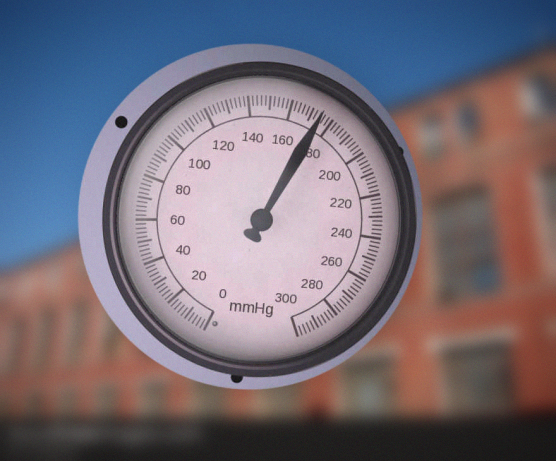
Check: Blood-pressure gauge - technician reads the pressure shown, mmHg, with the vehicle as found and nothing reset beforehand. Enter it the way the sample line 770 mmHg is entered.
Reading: 174 mmHg
